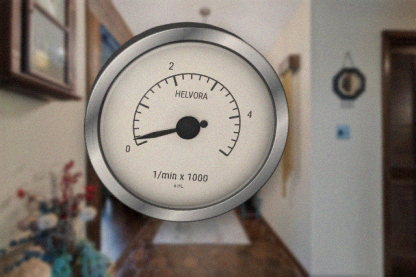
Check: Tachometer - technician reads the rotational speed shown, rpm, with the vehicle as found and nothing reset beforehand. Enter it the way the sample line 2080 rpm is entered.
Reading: 200 rpm
